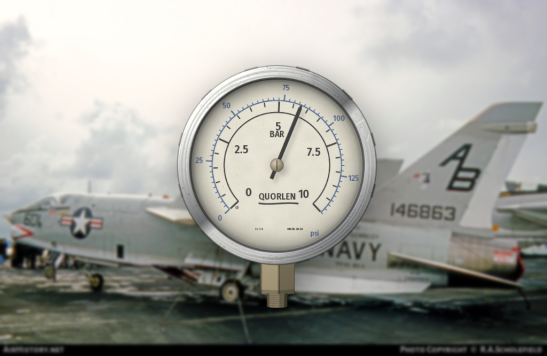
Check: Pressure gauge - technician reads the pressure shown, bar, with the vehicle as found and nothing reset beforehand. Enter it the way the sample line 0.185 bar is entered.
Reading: 5.75 bar
